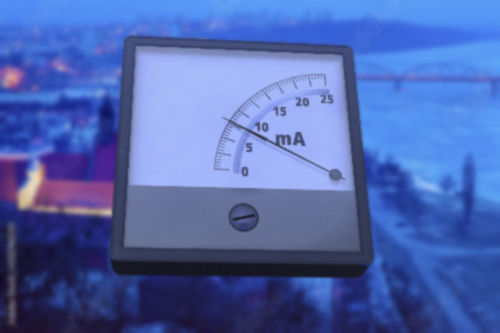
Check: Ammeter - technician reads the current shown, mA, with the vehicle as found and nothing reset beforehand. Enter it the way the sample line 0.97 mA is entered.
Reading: 7.5 mA
